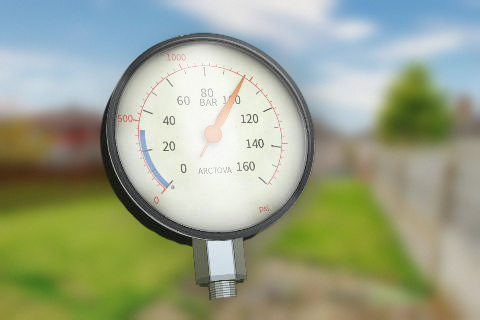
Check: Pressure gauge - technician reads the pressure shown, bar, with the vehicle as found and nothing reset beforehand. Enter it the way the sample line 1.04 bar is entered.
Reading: 100 bar
